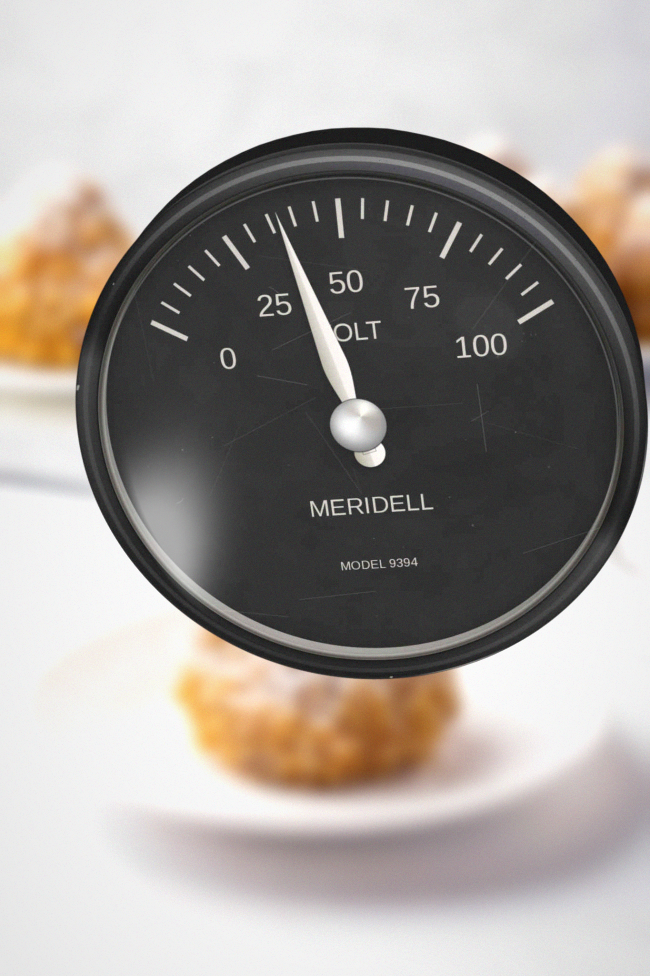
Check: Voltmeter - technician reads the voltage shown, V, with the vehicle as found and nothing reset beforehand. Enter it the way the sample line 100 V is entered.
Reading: 37.5 V
